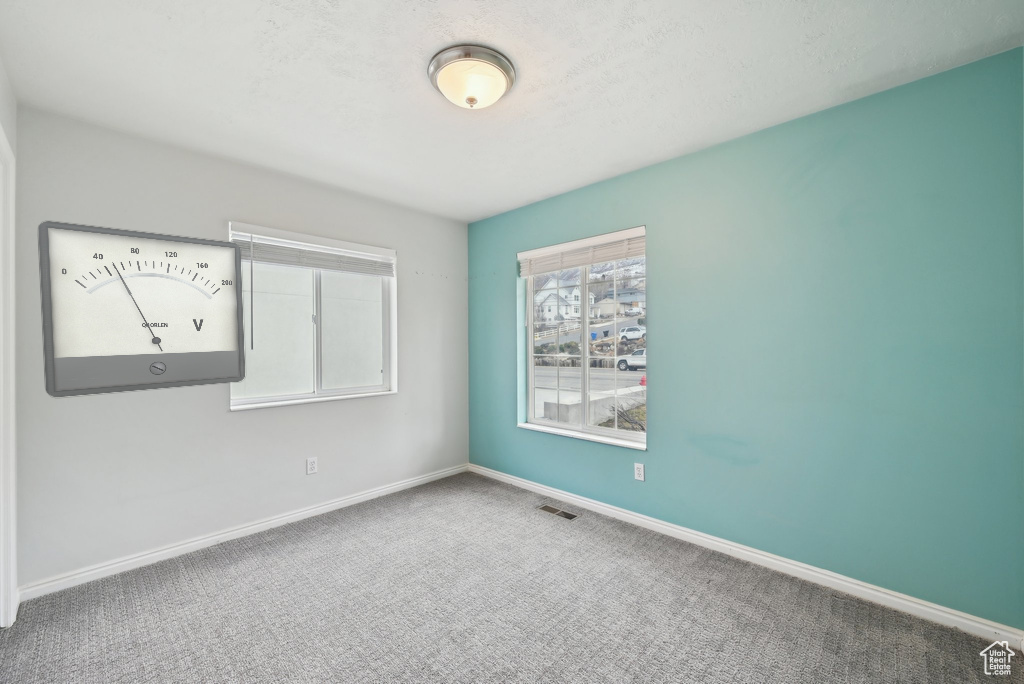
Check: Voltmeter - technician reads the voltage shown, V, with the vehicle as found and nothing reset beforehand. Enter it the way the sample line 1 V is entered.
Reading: 50 V
